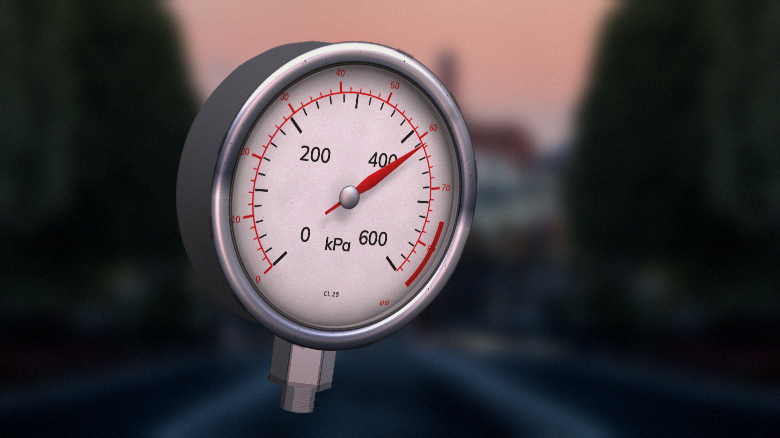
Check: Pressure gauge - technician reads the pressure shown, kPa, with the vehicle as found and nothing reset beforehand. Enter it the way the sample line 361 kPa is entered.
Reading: 420 kPa
